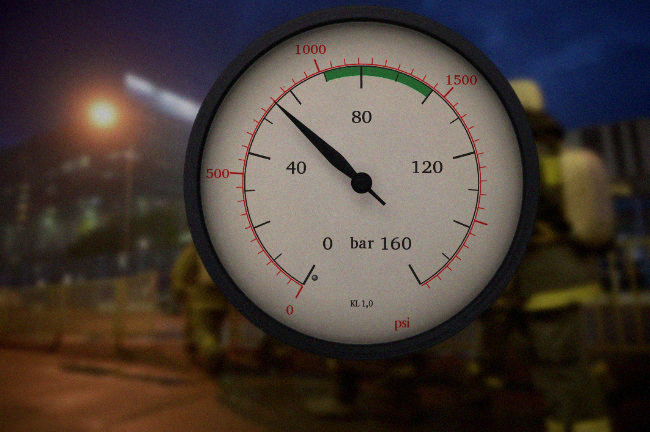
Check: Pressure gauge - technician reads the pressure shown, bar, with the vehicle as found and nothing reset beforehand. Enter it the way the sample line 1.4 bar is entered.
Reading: 55 bar
